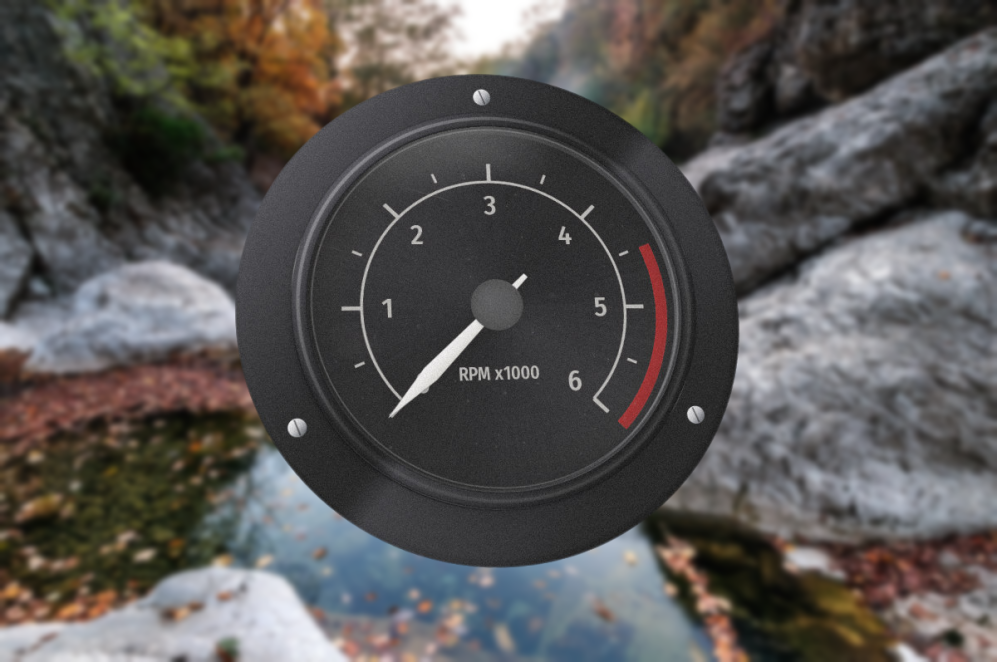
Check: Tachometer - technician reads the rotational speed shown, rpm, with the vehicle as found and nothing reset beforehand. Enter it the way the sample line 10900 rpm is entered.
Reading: 0 rpm
